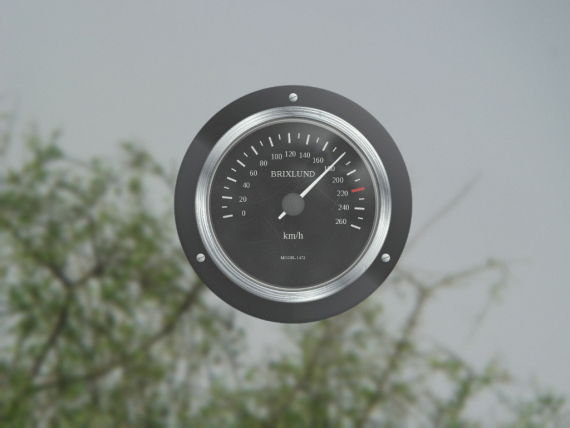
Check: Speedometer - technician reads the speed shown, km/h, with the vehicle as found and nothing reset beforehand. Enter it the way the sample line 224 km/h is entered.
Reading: 180 km/h
